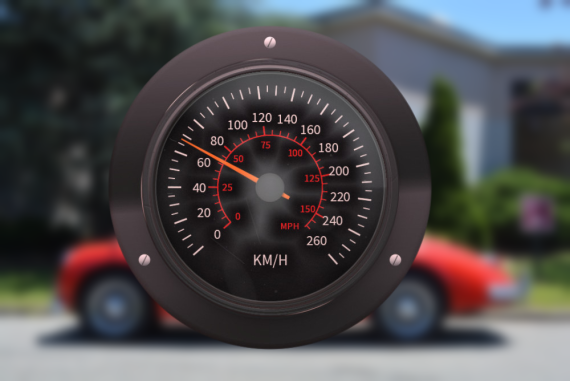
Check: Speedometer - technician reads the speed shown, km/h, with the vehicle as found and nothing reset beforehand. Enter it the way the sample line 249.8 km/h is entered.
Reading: 67.5 km/h
